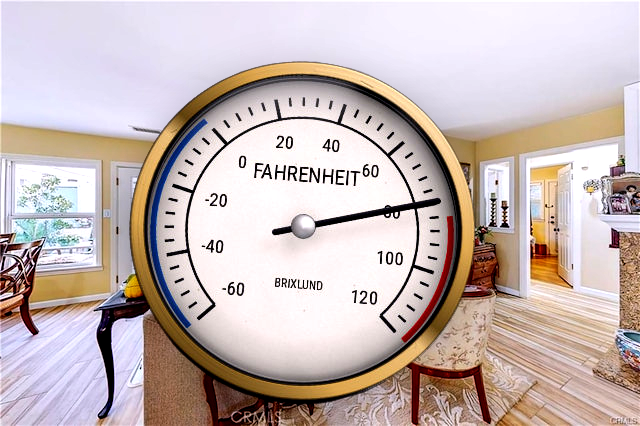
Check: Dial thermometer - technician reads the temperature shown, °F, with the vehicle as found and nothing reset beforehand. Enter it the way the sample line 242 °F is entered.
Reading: 80 °F
